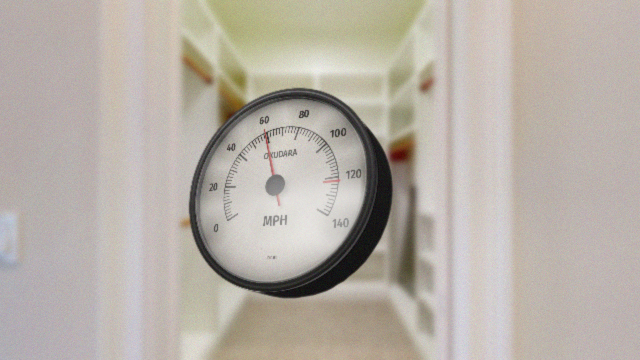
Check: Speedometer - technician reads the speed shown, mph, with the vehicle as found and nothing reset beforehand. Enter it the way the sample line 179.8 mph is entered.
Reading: 60 mph
